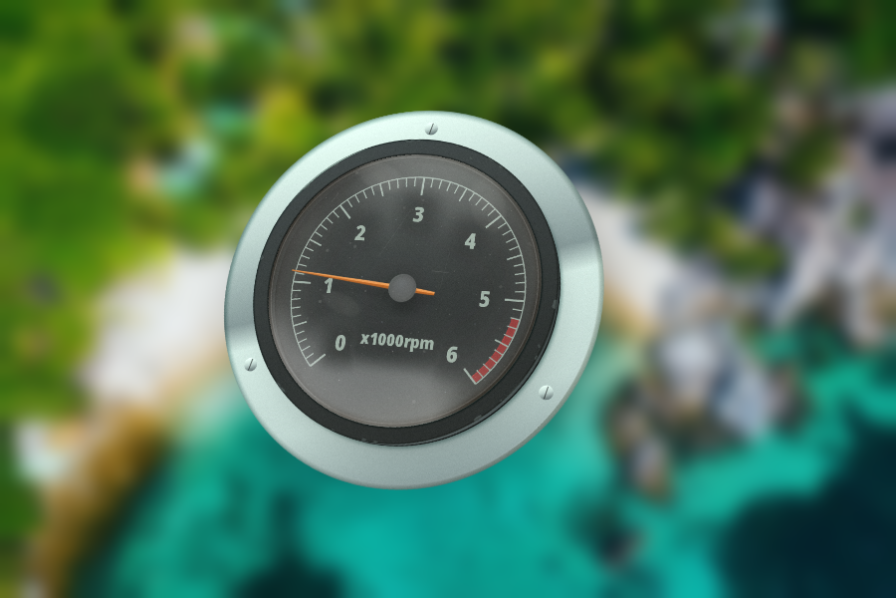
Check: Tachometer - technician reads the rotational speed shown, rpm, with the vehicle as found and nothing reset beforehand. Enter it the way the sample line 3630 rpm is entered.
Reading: 1100 rpm
